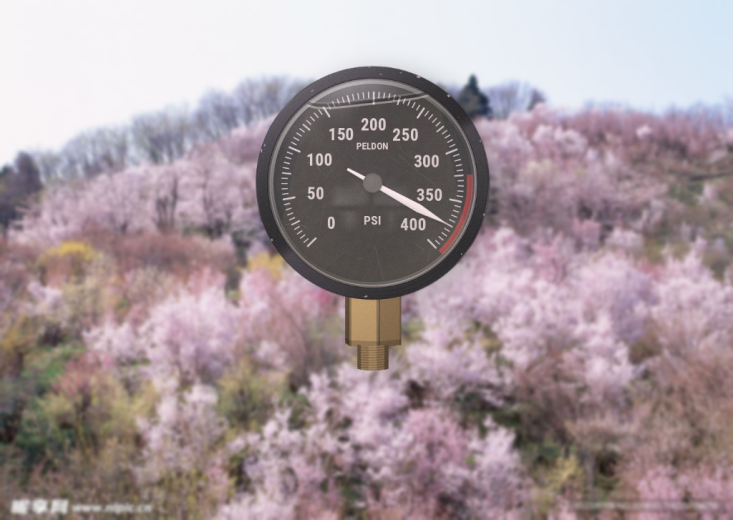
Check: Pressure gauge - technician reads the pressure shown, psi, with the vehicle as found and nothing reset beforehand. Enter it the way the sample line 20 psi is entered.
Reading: 375 psi
